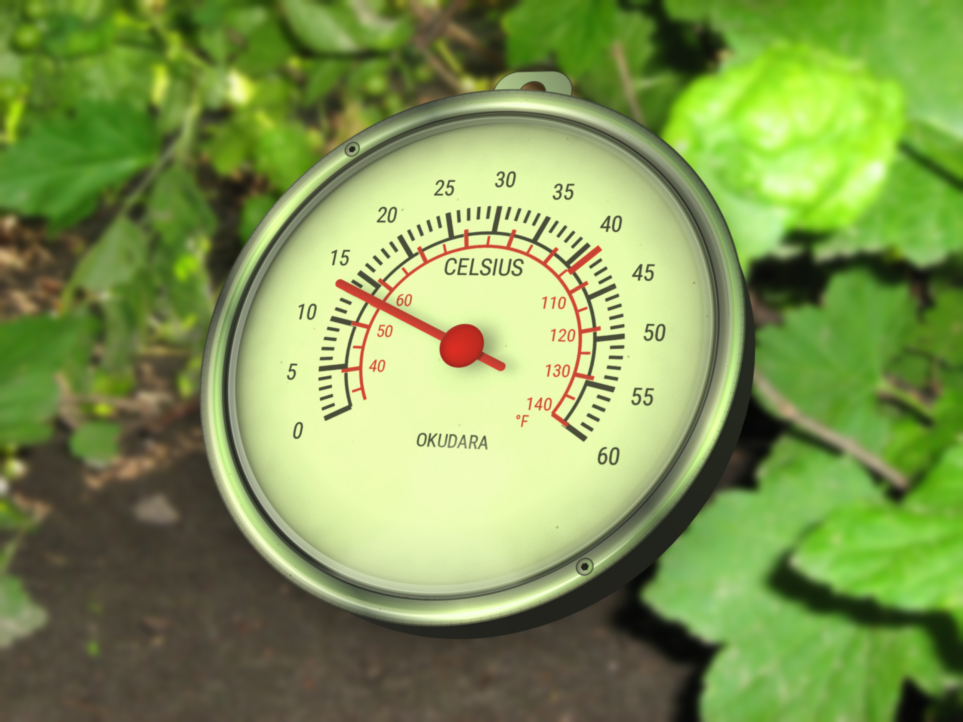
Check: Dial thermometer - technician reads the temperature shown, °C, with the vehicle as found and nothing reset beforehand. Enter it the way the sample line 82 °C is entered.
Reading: 13 °C
